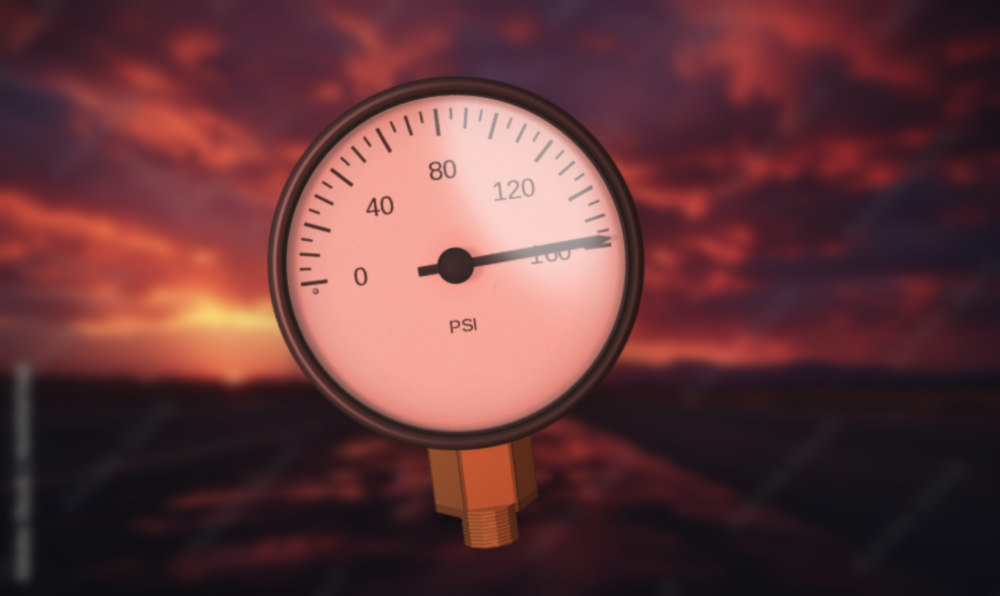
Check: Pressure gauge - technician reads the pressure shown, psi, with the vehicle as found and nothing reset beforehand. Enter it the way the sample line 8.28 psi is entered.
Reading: 157.5 psi
